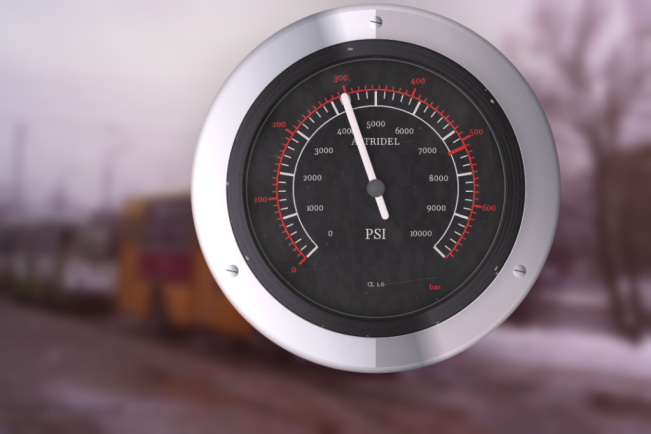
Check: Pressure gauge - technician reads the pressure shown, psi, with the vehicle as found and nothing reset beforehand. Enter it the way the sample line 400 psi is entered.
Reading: 4300 psi
